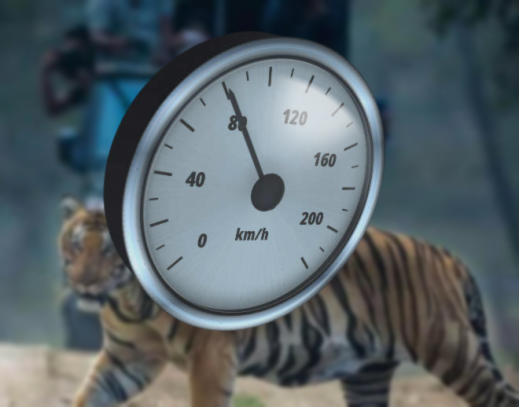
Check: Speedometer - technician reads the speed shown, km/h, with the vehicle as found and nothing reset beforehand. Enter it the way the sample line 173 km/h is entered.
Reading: 80 km/h
